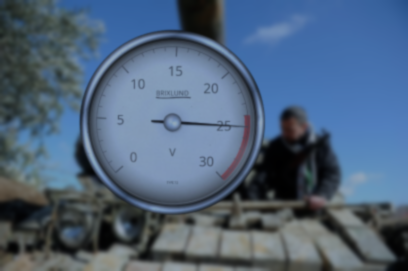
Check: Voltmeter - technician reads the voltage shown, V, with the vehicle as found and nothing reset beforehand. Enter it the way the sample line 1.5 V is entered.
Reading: 25 V
